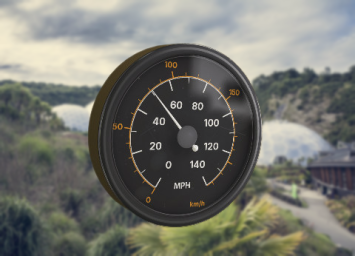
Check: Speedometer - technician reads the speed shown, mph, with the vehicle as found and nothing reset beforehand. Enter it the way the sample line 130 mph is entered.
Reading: 50 mph
